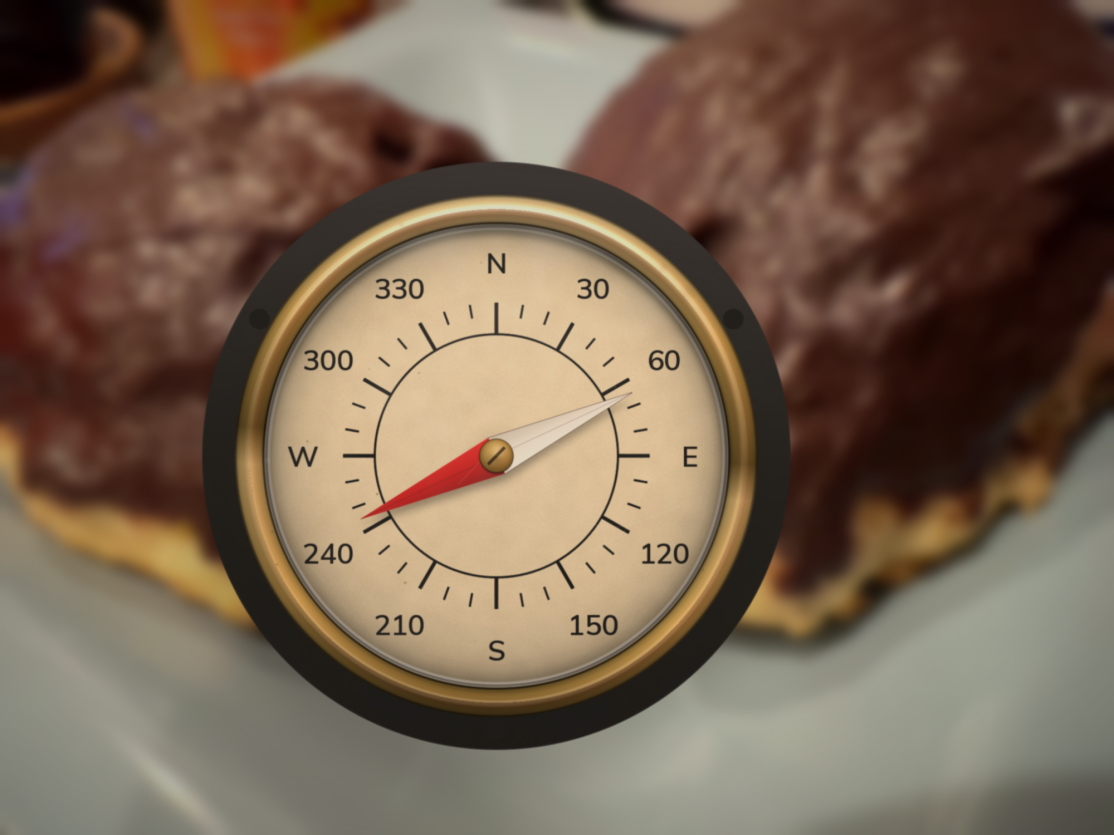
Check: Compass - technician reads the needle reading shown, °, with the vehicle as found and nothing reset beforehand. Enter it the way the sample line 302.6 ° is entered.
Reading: 245 °
